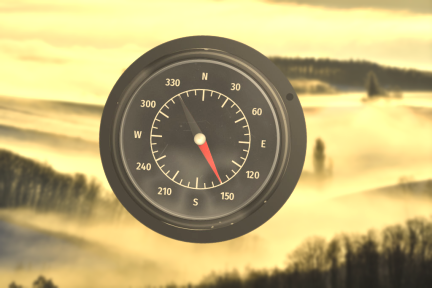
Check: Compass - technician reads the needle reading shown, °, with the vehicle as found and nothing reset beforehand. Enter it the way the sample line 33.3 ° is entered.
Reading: 150 °
